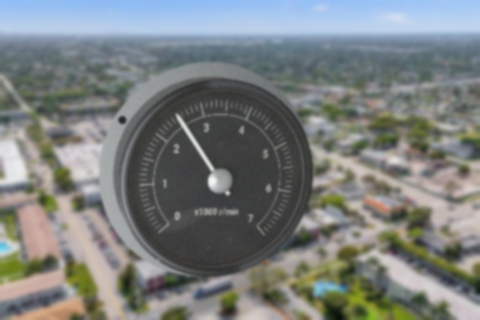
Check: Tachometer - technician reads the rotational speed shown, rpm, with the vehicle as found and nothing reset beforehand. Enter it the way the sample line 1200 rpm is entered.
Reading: 2500 rpm
